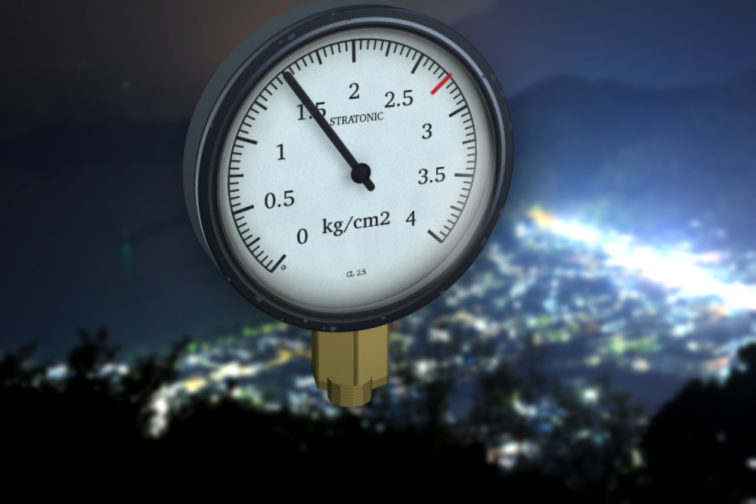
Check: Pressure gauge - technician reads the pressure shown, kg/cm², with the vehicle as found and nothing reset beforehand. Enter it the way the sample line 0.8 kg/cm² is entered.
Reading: 1.5 kg/cm²
